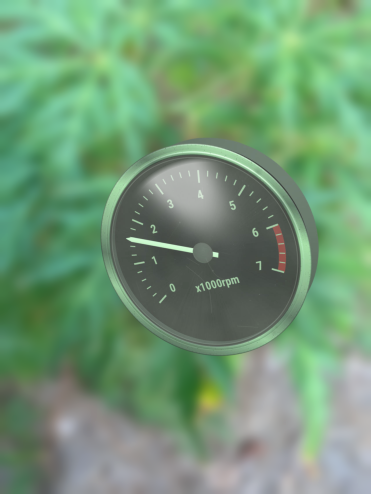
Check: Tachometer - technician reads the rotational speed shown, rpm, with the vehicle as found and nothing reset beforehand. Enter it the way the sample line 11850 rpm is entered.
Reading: 1600 rpm
